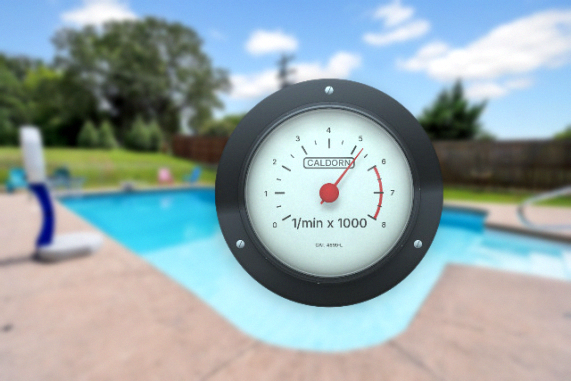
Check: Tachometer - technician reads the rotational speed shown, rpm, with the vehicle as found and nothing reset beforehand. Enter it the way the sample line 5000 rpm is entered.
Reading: 5250 rpm
